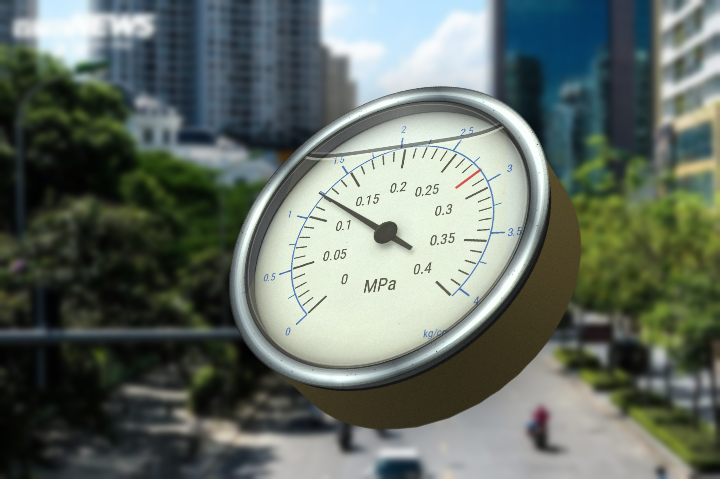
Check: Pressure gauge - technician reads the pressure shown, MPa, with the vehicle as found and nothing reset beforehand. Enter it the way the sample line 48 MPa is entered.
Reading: 0.12 MPa
